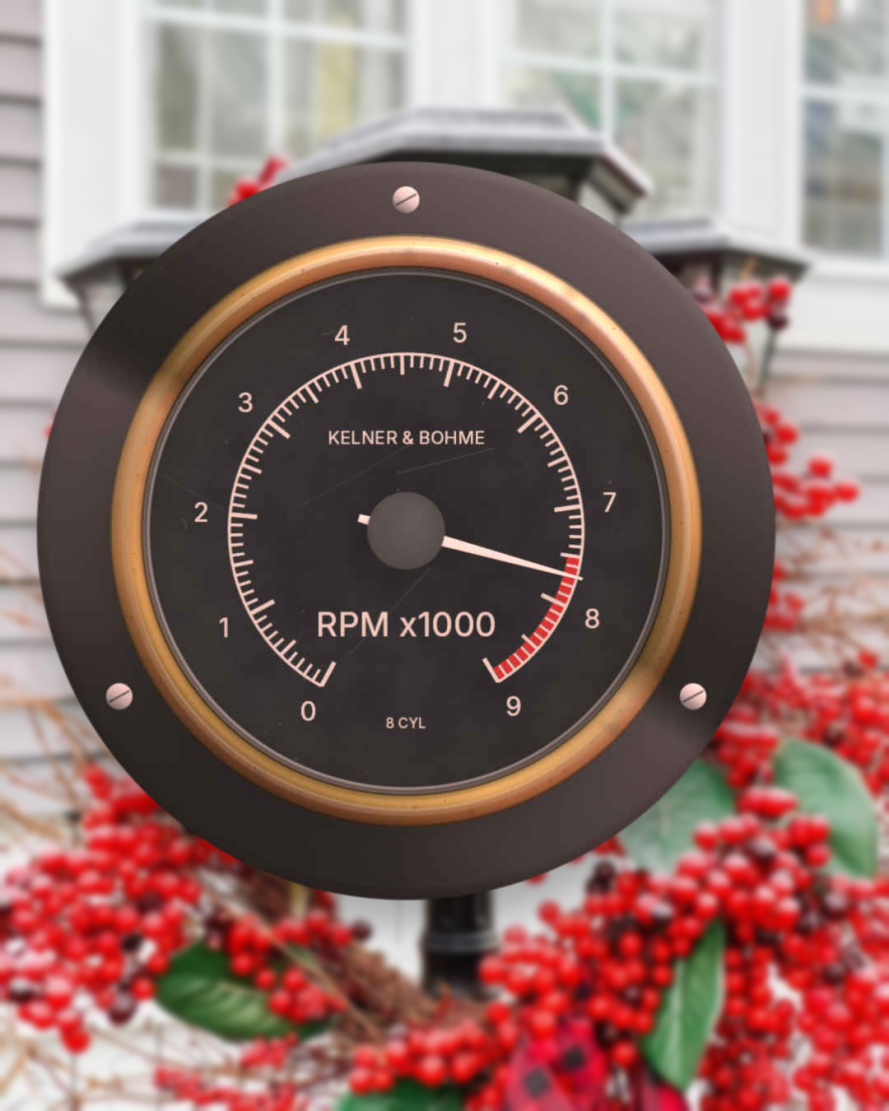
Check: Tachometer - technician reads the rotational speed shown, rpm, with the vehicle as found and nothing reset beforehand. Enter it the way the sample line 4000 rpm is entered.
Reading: 7700 rpm
